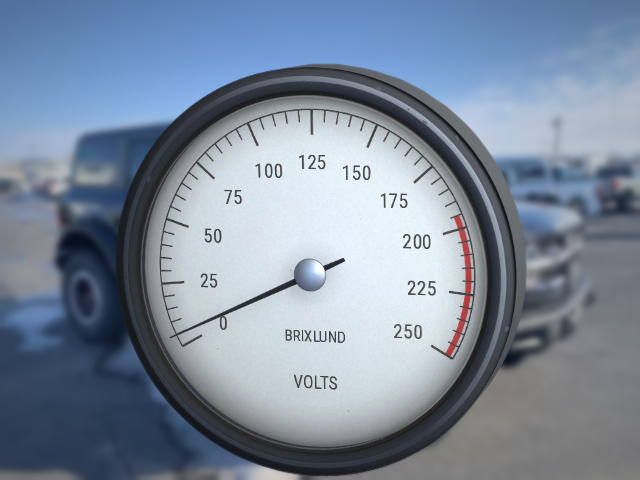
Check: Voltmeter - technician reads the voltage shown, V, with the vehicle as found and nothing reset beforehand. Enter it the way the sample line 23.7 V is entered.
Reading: 5 V
